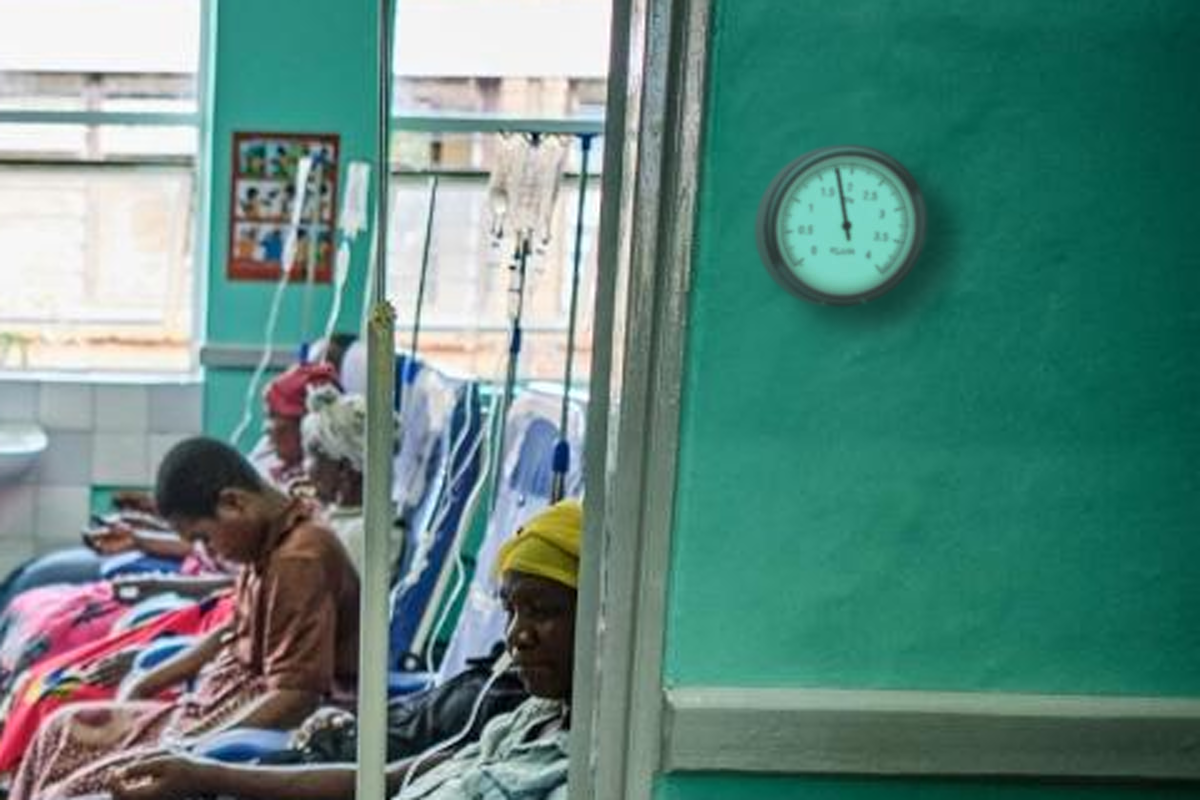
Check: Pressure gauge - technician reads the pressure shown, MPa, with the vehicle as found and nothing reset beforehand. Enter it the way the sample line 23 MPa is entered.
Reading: 1.75 MPa
